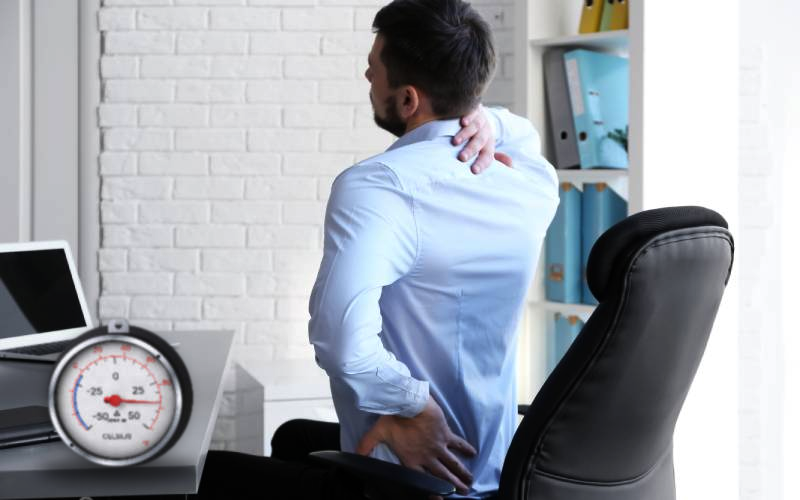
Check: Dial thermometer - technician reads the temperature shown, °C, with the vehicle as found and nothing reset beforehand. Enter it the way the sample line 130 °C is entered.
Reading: 35 °C
